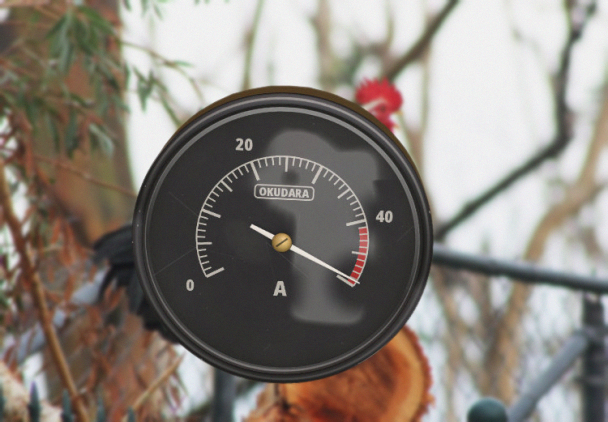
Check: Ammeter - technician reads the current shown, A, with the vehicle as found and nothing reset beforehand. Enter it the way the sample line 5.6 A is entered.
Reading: 49 A
